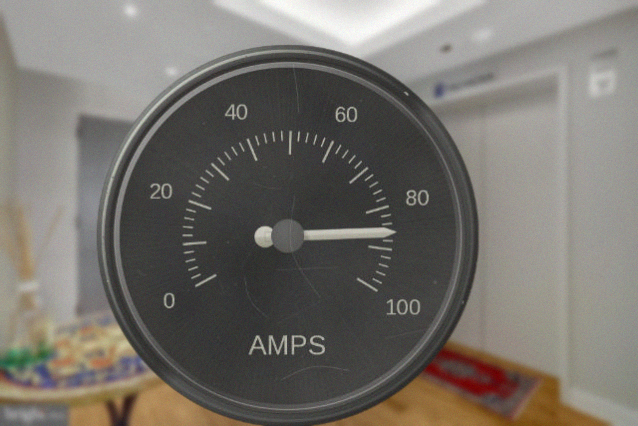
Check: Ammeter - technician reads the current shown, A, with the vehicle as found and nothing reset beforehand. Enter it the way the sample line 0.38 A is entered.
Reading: 86 A
